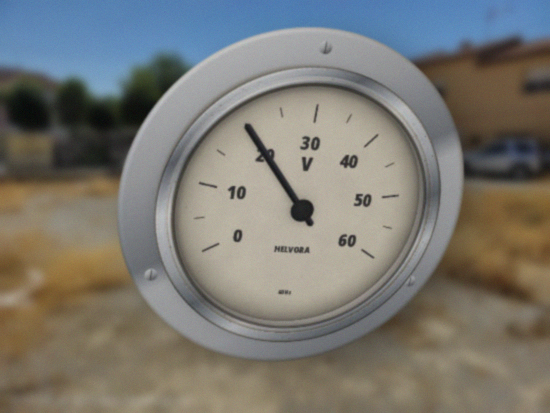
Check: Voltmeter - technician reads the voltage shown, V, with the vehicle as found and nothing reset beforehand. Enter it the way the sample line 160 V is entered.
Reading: 20 V
